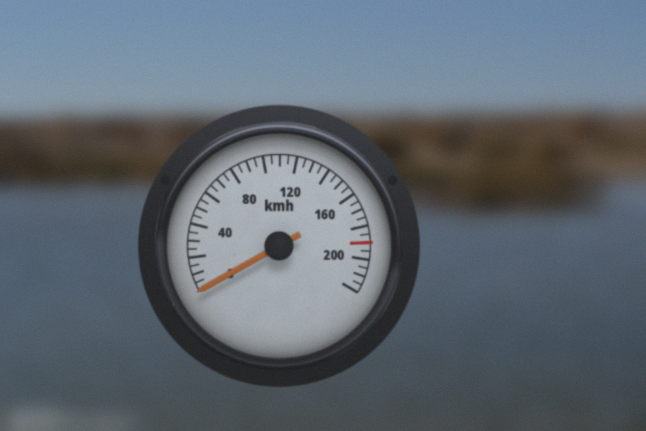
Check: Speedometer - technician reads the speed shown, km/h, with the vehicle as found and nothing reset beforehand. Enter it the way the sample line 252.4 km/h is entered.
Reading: 0 km/h
